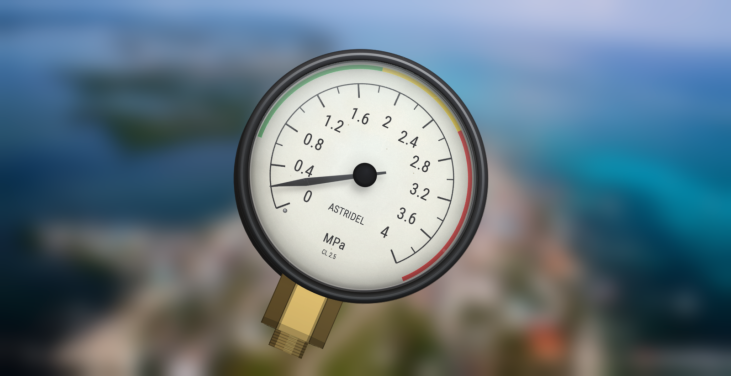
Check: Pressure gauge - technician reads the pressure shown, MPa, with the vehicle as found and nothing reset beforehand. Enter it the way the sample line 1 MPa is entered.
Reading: 0.2 MPa
